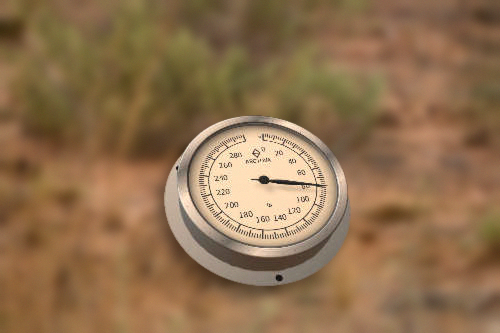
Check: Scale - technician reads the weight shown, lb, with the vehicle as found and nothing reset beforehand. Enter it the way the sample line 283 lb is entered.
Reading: 80 lb
